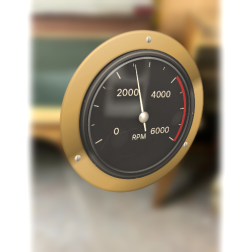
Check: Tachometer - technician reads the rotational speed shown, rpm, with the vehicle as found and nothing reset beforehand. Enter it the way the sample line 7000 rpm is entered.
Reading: 2500 rpm
